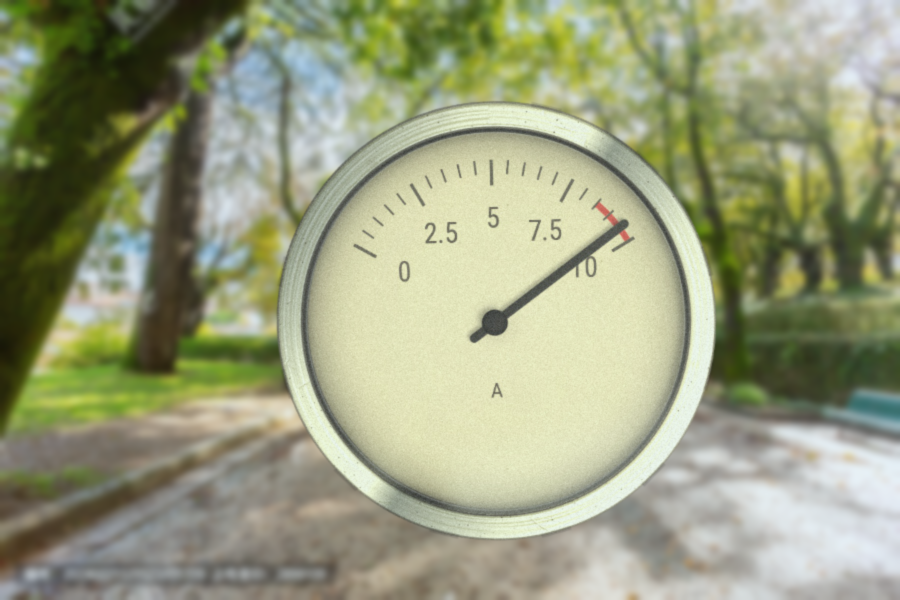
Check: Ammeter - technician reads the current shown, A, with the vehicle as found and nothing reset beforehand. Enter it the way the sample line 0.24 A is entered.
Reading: 9.5 A
